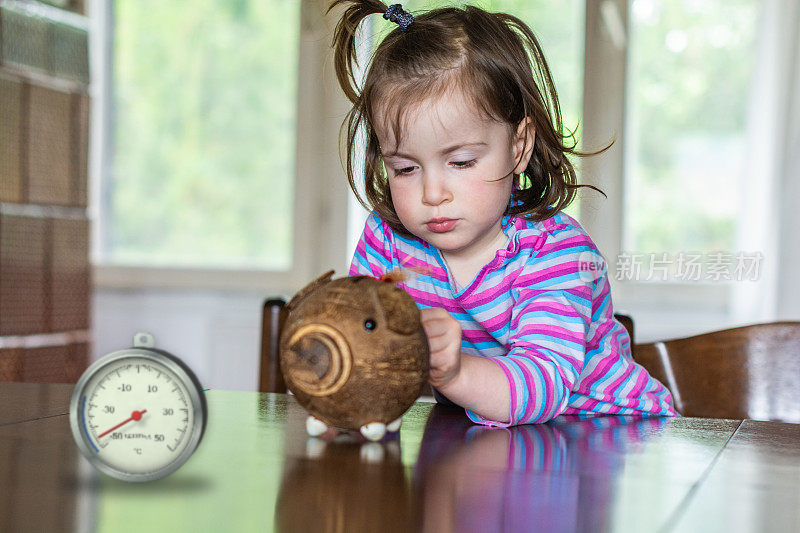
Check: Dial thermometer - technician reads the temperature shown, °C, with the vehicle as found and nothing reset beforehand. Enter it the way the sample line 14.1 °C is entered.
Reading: -45 °C
